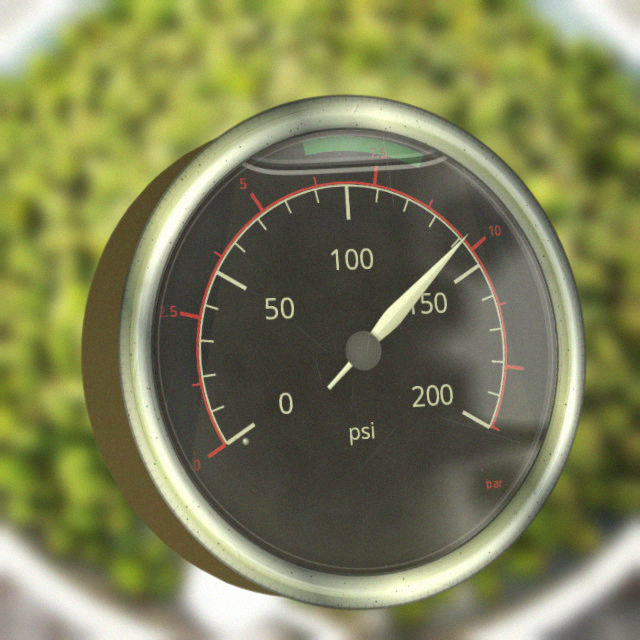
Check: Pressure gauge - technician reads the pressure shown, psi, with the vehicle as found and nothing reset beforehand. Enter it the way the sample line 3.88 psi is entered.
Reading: 140 psi
